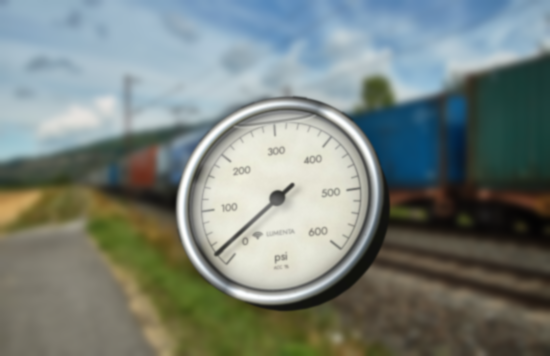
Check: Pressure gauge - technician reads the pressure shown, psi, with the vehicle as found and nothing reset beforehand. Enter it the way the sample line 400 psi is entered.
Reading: 20 psi
